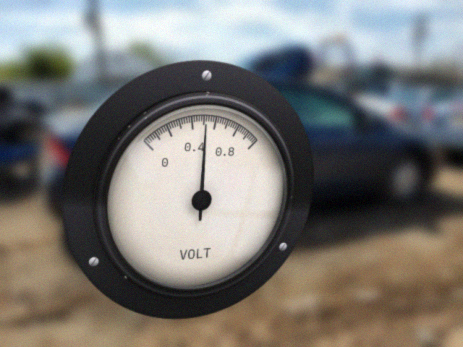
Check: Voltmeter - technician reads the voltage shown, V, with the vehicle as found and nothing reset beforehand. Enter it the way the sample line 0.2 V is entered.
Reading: 0.5 V
